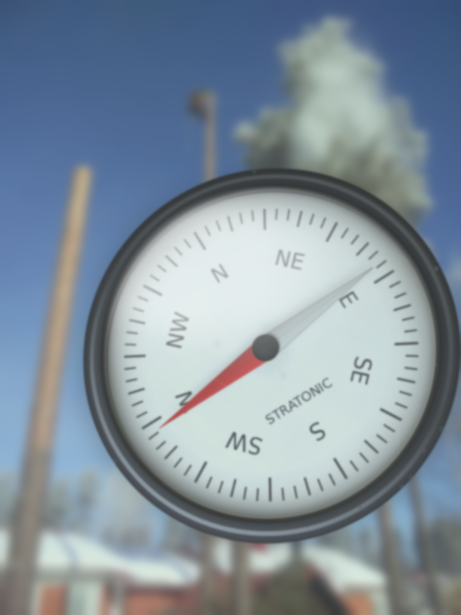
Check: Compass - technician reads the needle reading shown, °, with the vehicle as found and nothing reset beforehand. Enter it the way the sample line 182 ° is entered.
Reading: 265 °
